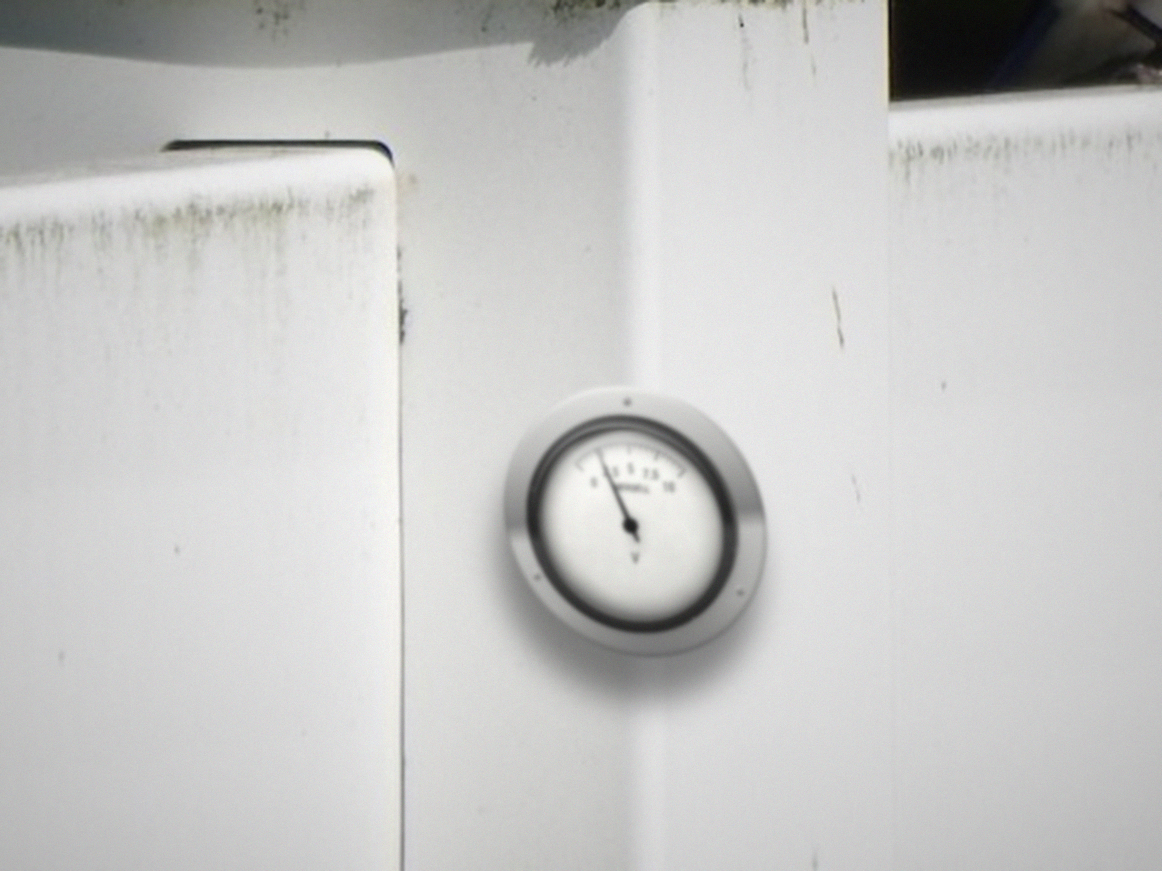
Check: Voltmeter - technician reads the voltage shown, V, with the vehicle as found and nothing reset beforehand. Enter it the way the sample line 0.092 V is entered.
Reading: 2.5 V
